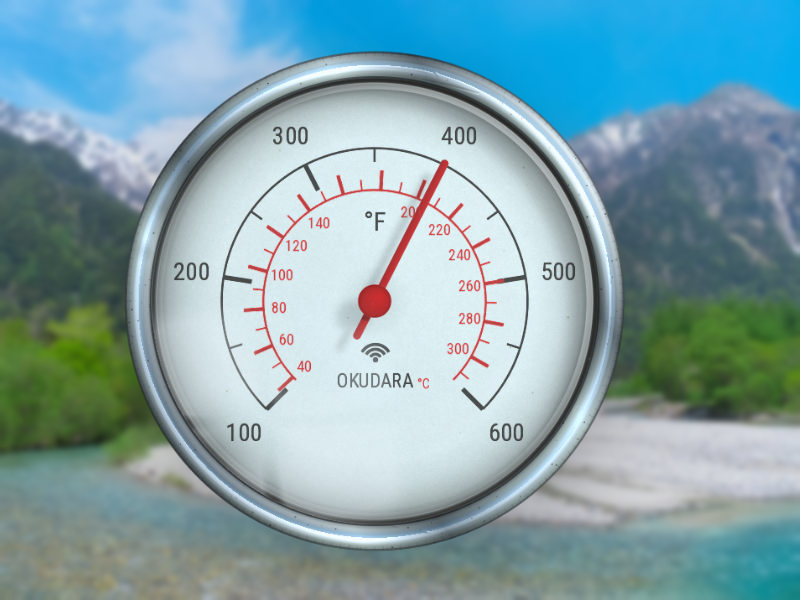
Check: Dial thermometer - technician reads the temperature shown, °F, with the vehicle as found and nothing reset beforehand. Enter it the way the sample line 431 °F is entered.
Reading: 400 °F
